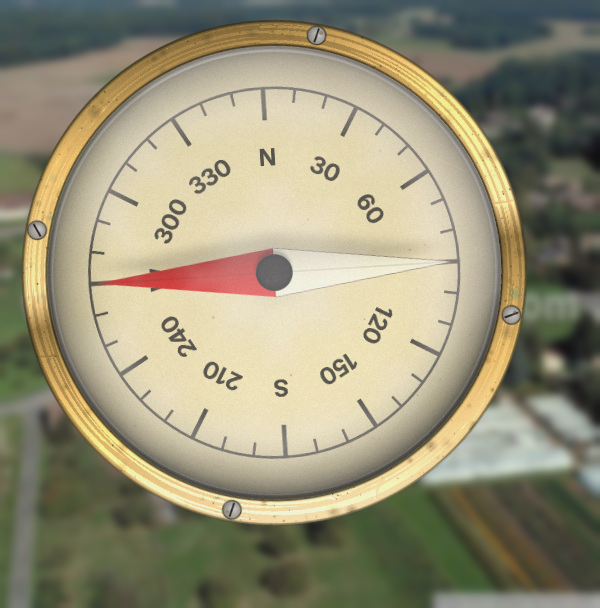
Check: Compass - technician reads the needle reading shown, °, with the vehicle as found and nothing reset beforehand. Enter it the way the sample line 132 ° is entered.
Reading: 270 °
